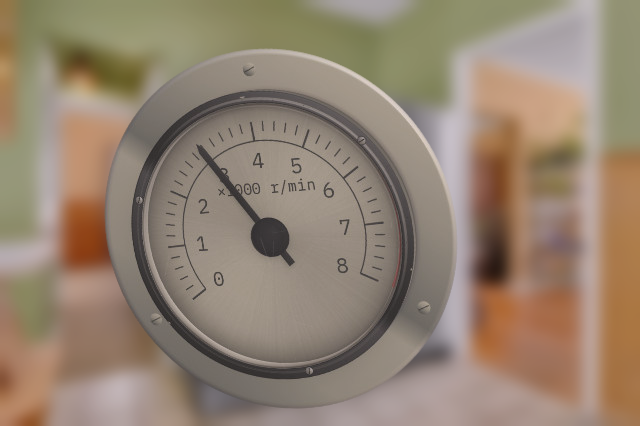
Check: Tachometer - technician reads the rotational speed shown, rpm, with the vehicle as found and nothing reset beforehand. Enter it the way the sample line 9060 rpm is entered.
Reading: 3000 rpm
